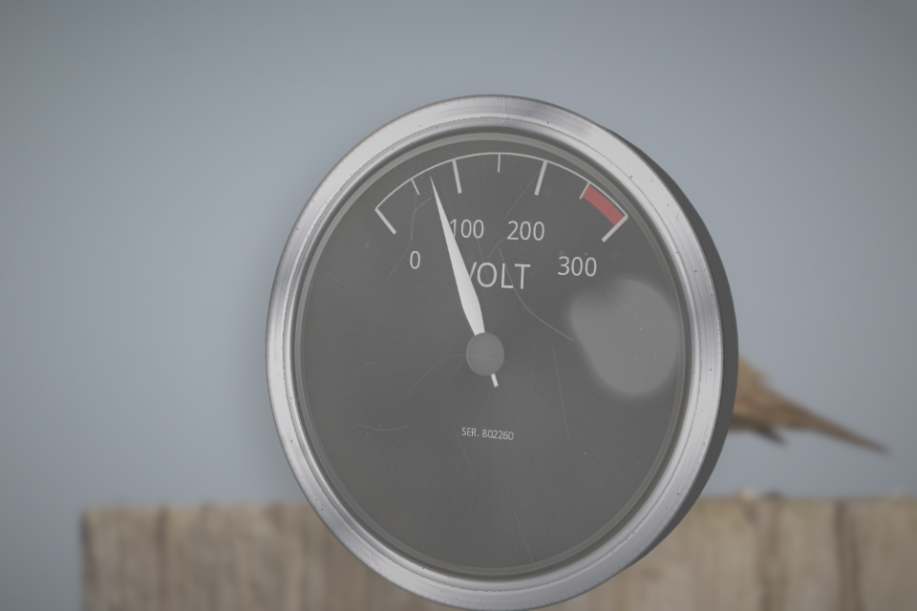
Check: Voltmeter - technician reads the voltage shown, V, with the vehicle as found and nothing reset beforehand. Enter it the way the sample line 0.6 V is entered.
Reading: 75 V
